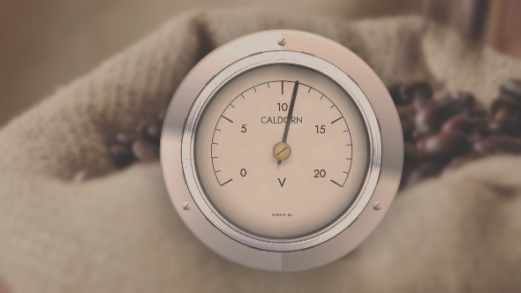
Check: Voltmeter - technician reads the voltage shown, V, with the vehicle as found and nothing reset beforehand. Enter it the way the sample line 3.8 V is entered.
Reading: 11 V
